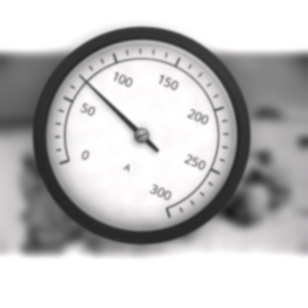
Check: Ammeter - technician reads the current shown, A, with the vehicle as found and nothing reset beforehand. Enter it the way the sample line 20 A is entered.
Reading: 70 A
